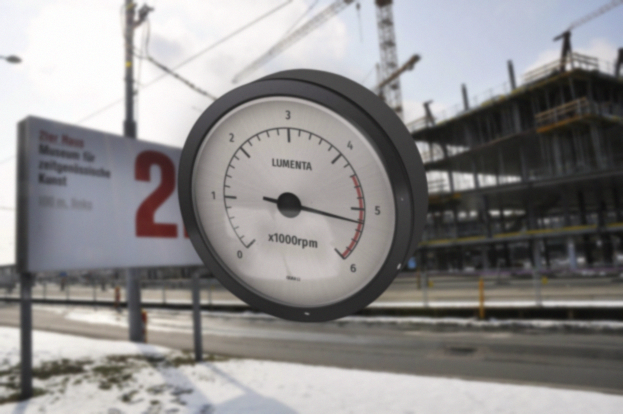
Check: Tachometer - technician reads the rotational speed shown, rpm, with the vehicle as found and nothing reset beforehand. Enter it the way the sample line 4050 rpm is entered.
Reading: 5200 rpm
